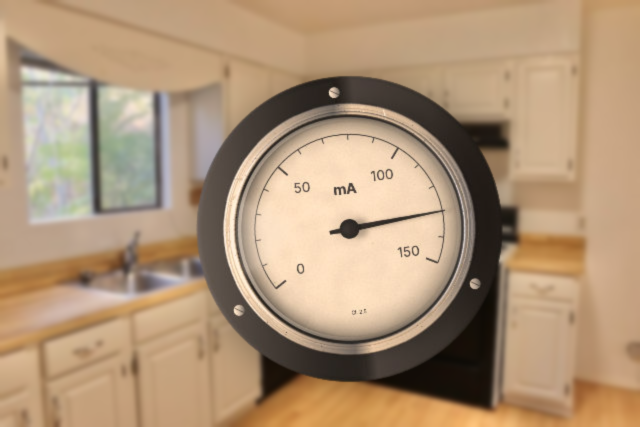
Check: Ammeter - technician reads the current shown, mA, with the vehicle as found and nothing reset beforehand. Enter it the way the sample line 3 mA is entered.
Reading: 130 mA
